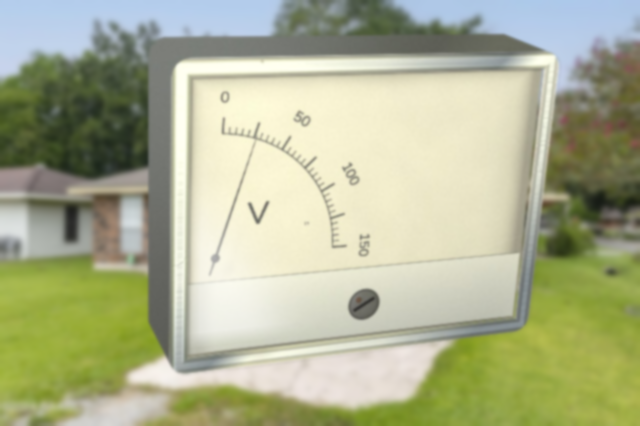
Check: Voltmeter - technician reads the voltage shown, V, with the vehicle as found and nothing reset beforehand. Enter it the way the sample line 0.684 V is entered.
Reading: 25 V
